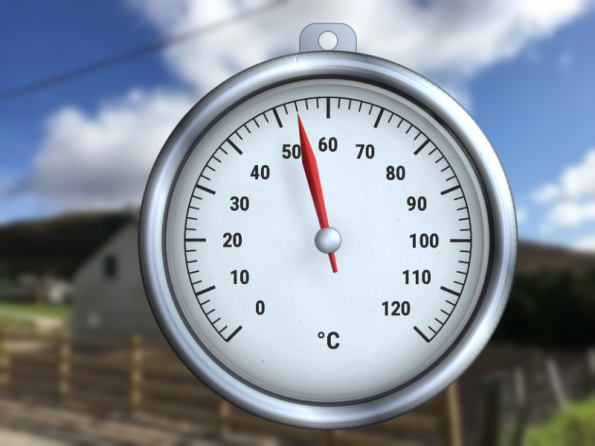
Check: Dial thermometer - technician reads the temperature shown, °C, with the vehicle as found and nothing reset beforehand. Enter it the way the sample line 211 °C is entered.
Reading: 54 °C
